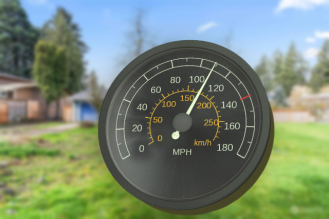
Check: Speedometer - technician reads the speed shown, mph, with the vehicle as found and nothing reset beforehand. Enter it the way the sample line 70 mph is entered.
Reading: 110 mph
